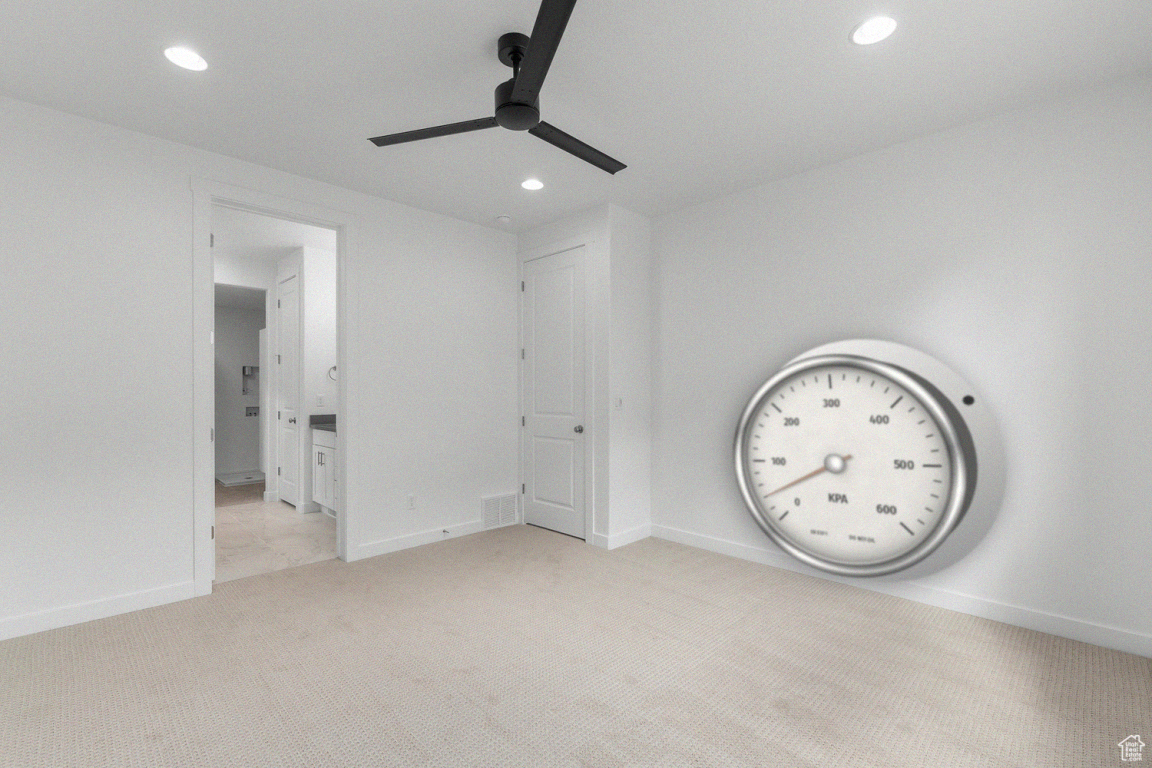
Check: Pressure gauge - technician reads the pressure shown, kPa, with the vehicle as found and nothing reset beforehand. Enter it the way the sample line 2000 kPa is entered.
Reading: 40 kPa
